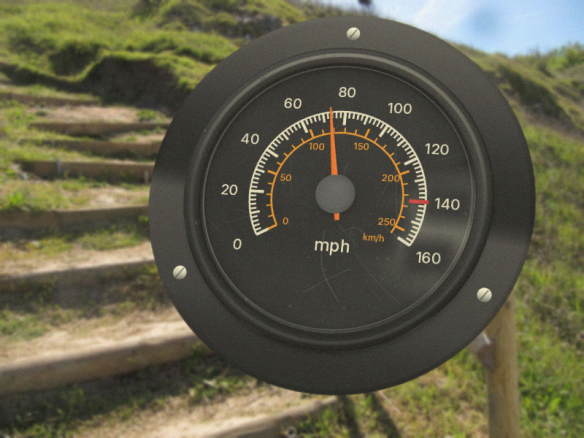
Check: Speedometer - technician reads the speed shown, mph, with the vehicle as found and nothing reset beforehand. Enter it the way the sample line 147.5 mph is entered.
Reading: 74 mph
